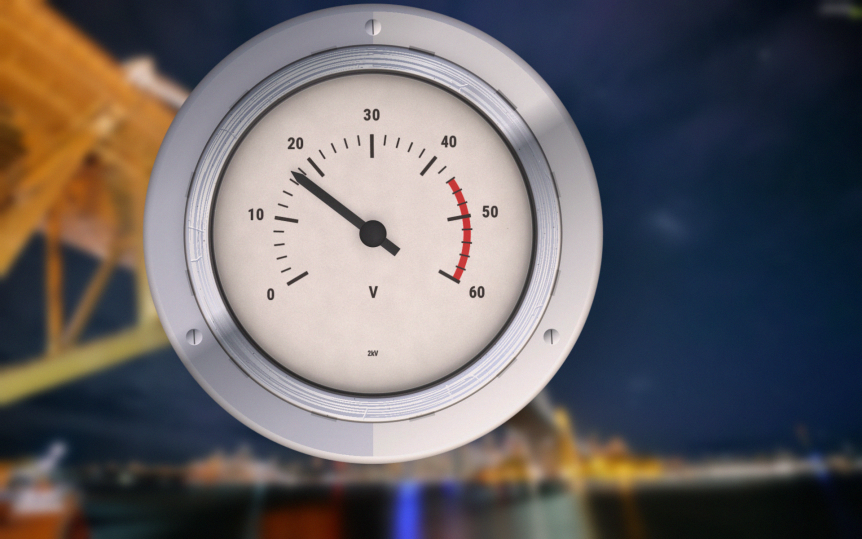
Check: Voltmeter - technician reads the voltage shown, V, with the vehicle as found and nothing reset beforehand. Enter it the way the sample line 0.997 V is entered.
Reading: 17 V
